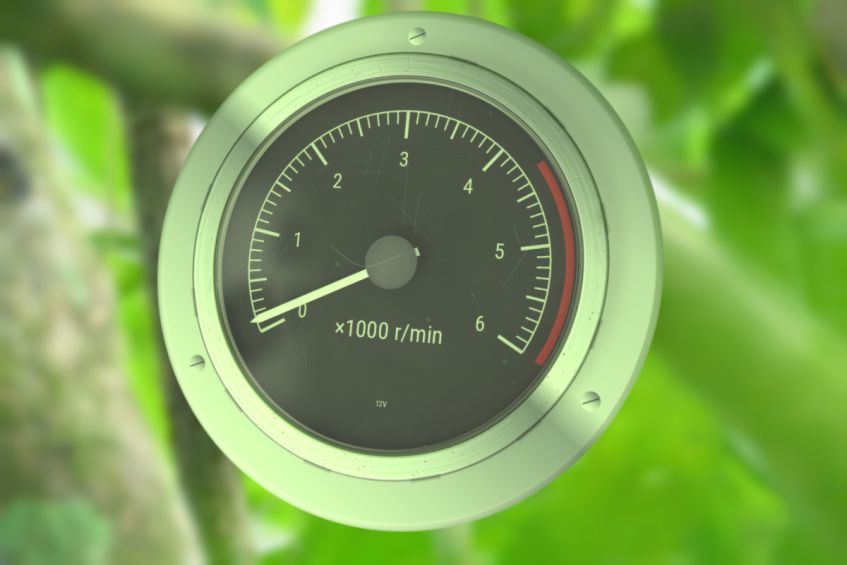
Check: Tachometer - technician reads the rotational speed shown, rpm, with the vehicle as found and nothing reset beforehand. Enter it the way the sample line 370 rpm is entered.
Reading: 100 rpm
